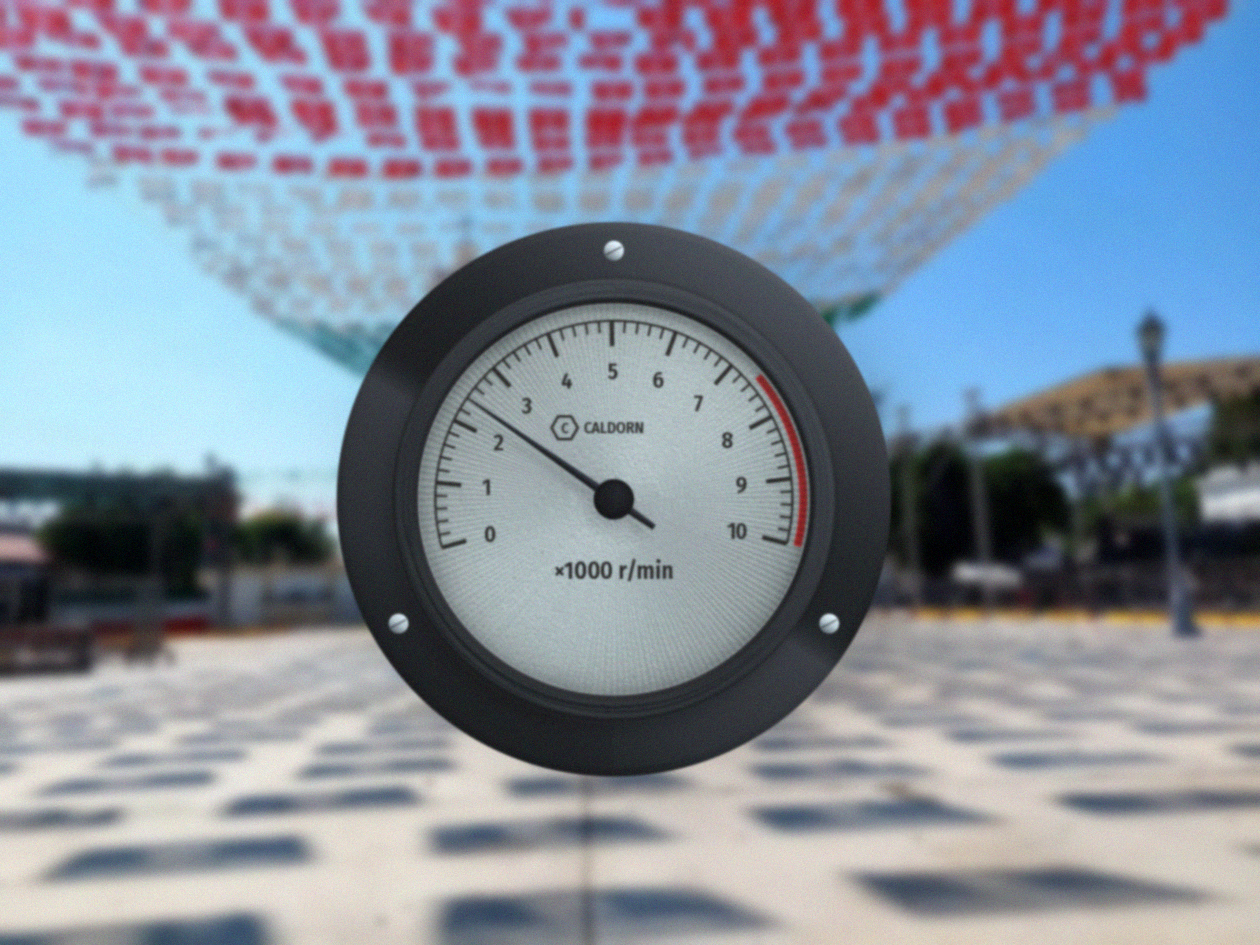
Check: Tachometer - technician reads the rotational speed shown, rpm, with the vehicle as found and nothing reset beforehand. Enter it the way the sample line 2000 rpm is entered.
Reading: 2400 rpm
